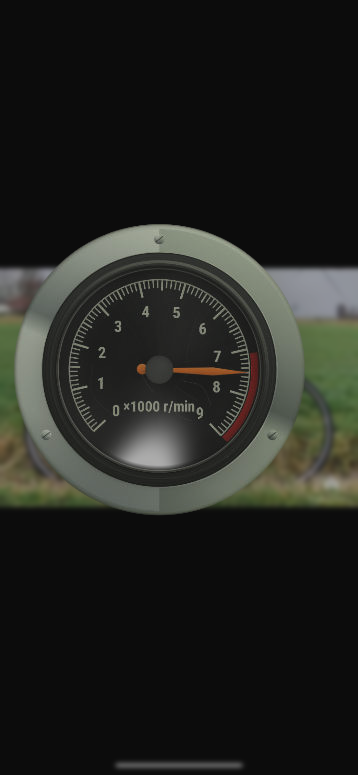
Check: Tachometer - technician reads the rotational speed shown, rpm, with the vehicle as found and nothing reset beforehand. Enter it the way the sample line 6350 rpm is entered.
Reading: 7500 rpm
